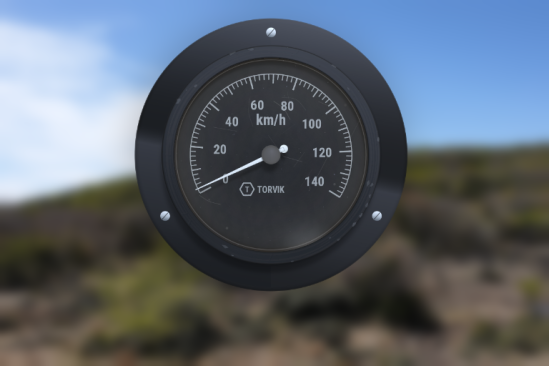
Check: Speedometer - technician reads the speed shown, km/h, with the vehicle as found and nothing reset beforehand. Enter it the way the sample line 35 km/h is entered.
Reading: 2 km/h
